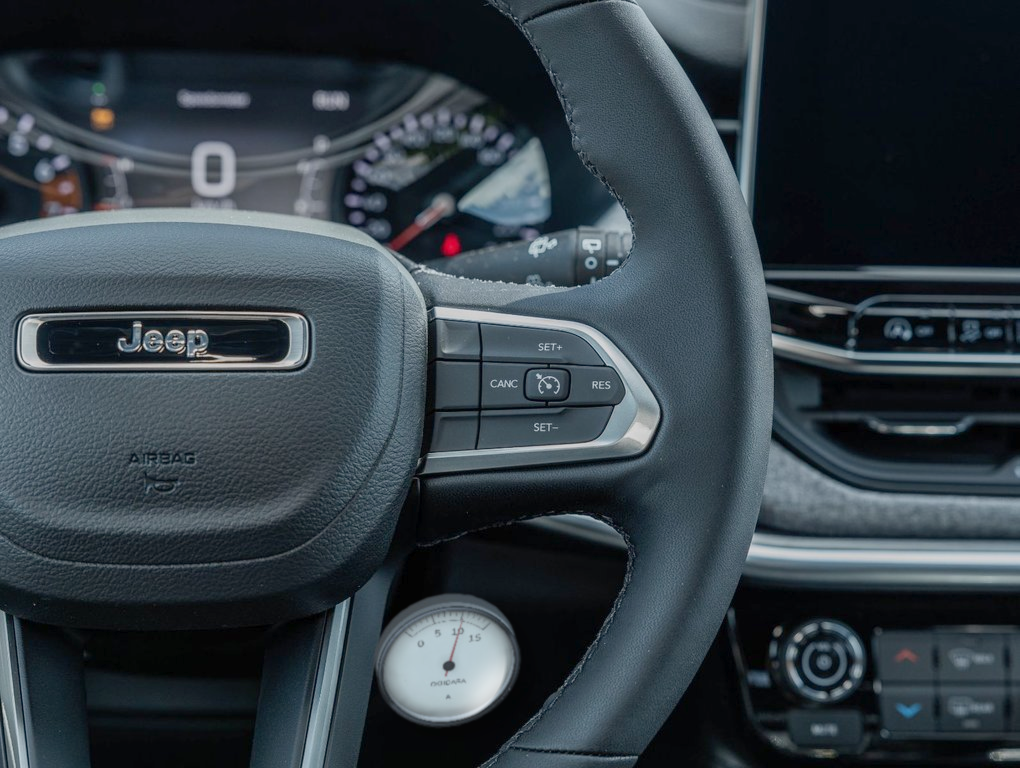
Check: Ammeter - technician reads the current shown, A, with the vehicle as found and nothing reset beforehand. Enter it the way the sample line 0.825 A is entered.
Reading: 10 A
